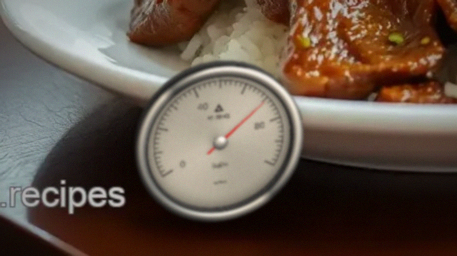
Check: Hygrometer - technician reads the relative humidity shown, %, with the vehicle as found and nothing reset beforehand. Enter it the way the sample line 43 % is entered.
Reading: 70 %
